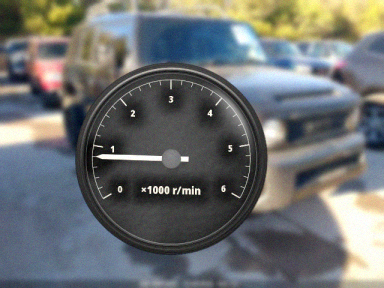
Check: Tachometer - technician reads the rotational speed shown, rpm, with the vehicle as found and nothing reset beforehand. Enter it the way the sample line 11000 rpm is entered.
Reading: 800 rpm
